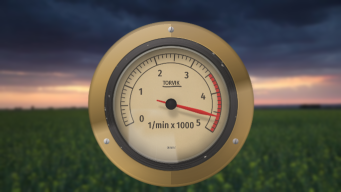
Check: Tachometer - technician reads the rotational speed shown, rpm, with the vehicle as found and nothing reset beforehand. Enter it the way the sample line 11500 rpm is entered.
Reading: 4600 rpm
